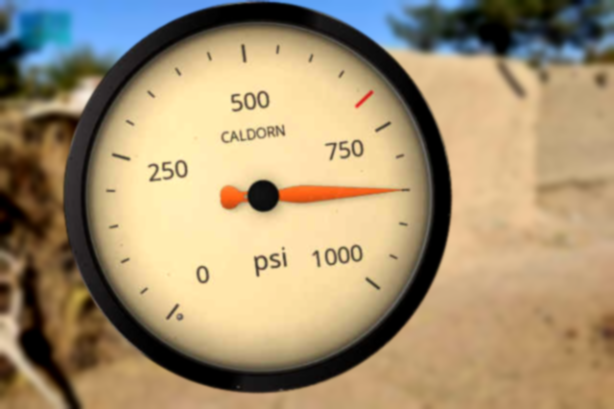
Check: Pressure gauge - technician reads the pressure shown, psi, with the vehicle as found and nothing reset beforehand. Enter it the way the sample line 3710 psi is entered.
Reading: 850 psi
